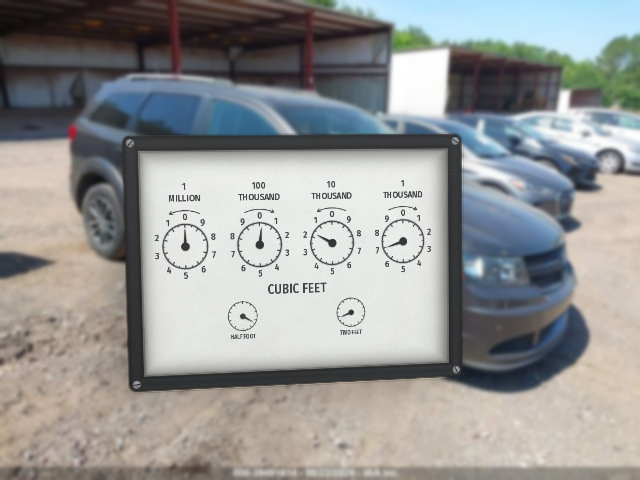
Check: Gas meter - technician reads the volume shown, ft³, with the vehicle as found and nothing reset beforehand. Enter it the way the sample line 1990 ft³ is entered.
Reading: 1700 ft³
